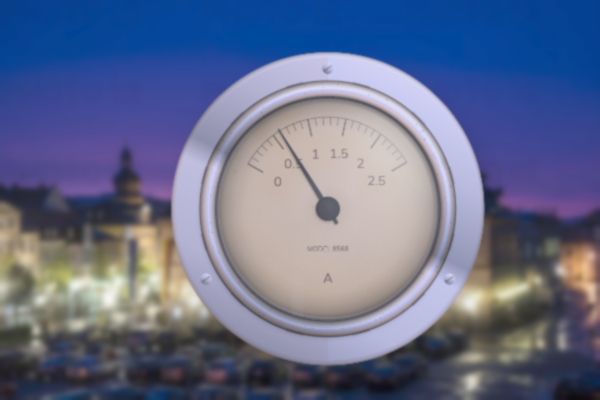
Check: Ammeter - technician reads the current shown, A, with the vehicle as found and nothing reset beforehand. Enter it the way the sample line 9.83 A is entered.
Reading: 0.6 A
